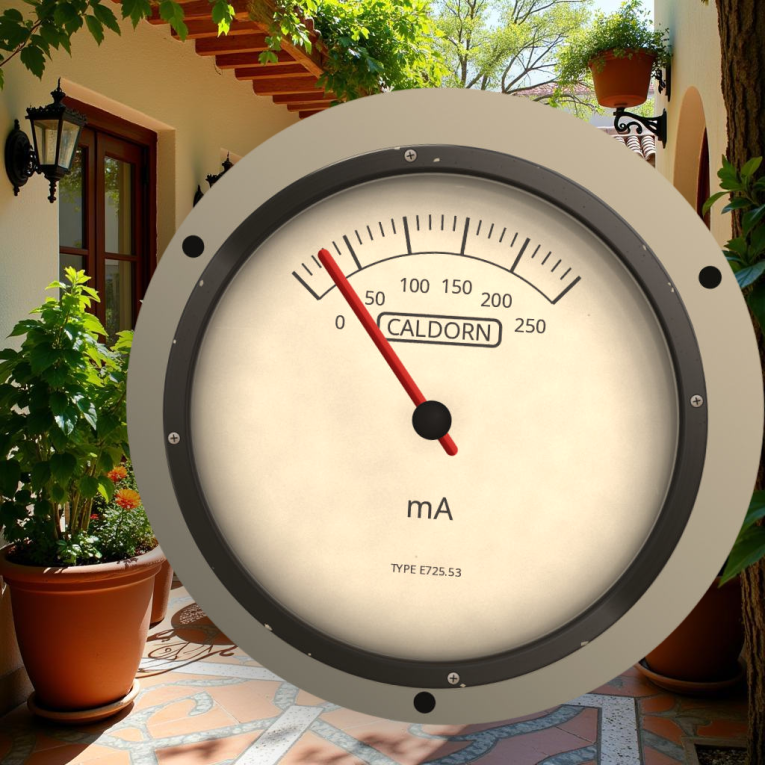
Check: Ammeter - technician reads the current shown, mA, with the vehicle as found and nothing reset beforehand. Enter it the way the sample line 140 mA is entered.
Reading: 30 mA
